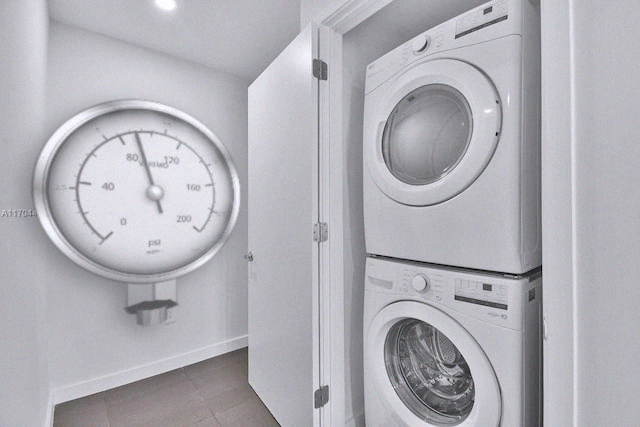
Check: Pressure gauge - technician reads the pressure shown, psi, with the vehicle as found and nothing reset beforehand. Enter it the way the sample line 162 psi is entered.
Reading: 90 psi
